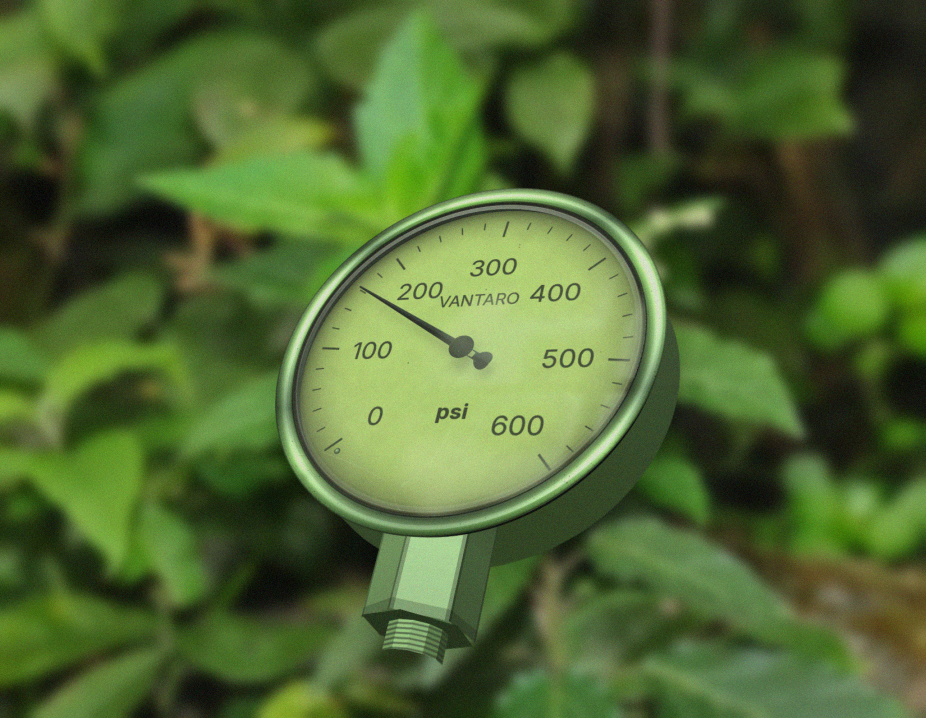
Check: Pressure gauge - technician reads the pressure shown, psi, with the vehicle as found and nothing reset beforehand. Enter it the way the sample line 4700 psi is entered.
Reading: 160 psi
